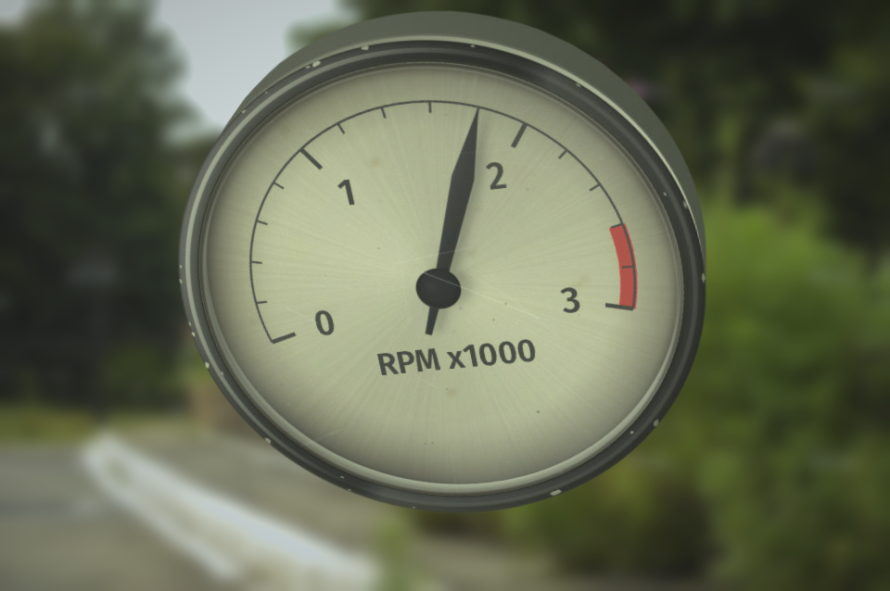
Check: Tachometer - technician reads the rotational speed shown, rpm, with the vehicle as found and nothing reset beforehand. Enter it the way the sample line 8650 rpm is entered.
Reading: 1800 rpm
